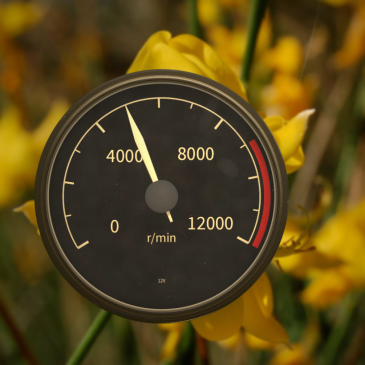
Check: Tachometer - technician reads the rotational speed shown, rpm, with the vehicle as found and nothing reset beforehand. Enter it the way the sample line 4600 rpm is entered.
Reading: 5000 rpm
